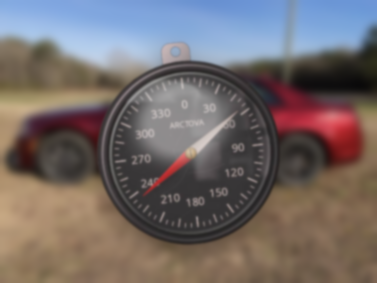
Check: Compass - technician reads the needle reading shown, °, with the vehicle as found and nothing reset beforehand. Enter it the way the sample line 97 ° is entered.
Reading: 235 °
